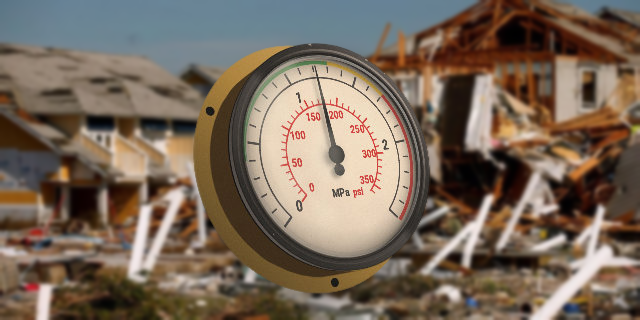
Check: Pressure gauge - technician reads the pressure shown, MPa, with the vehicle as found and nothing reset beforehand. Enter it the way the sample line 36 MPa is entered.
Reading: 1.2 MPa
